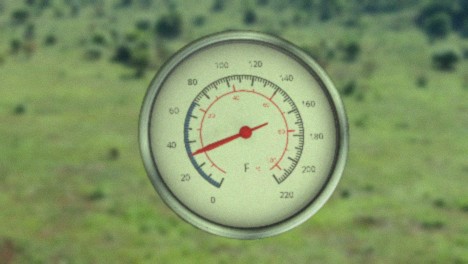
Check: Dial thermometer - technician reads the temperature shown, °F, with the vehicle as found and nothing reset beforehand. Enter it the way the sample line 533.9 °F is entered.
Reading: 30 °F
